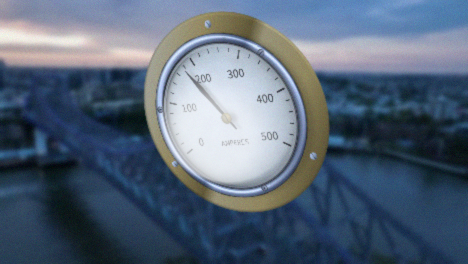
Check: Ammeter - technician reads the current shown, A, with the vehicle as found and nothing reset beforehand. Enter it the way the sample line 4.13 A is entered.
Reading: 180 A
